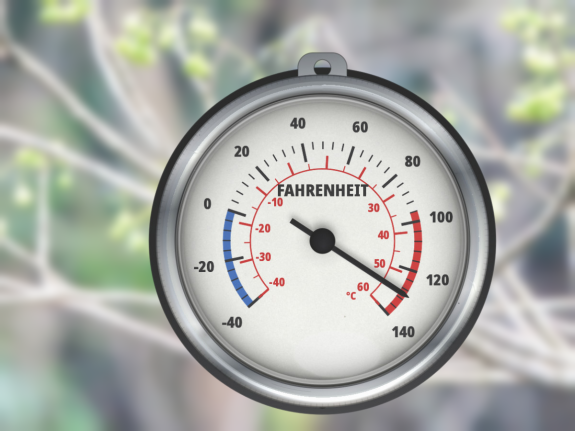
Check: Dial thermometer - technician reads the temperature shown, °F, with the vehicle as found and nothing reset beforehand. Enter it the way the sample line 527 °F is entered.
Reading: 130 °F
